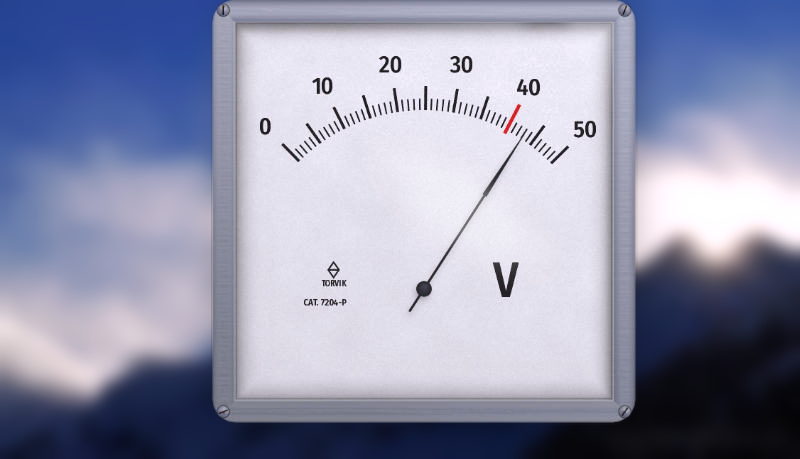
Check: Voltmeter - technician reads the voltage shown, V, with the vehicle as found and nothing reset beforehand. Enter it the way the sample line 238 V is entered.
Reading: 43 V
